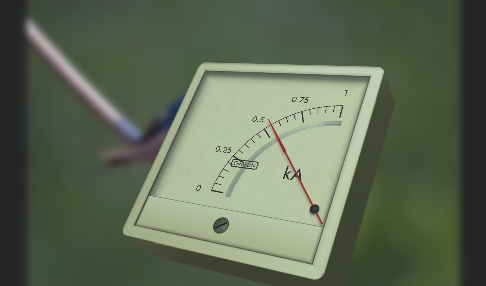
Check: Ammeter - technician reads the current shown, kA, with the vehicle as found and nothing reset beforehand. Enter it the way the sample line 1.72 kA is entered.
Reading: 0.55 kA
